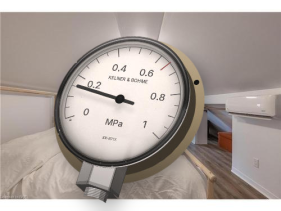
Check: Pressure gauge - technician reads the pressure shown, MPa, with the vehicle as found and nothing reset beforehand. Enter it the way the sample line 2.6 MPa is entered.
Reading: 0.15 MPa
